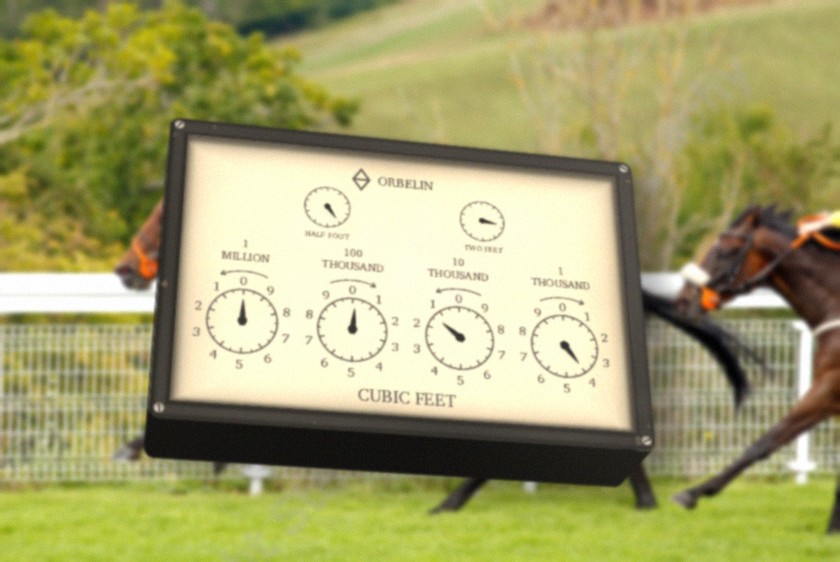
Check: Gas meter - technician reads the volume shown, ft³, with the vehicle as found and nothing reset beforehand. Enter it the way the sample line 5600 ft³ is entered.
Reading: 1400 ft³
